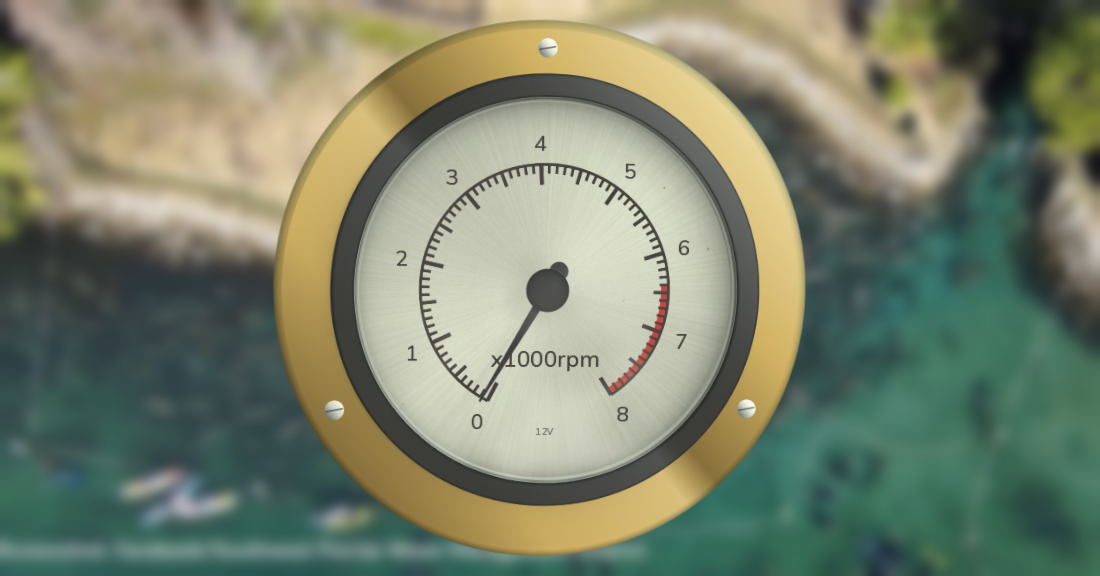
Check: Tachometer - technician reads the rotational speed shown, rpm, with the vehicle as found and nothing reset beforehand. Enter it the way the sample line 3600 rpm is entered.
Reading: 100 rpm
